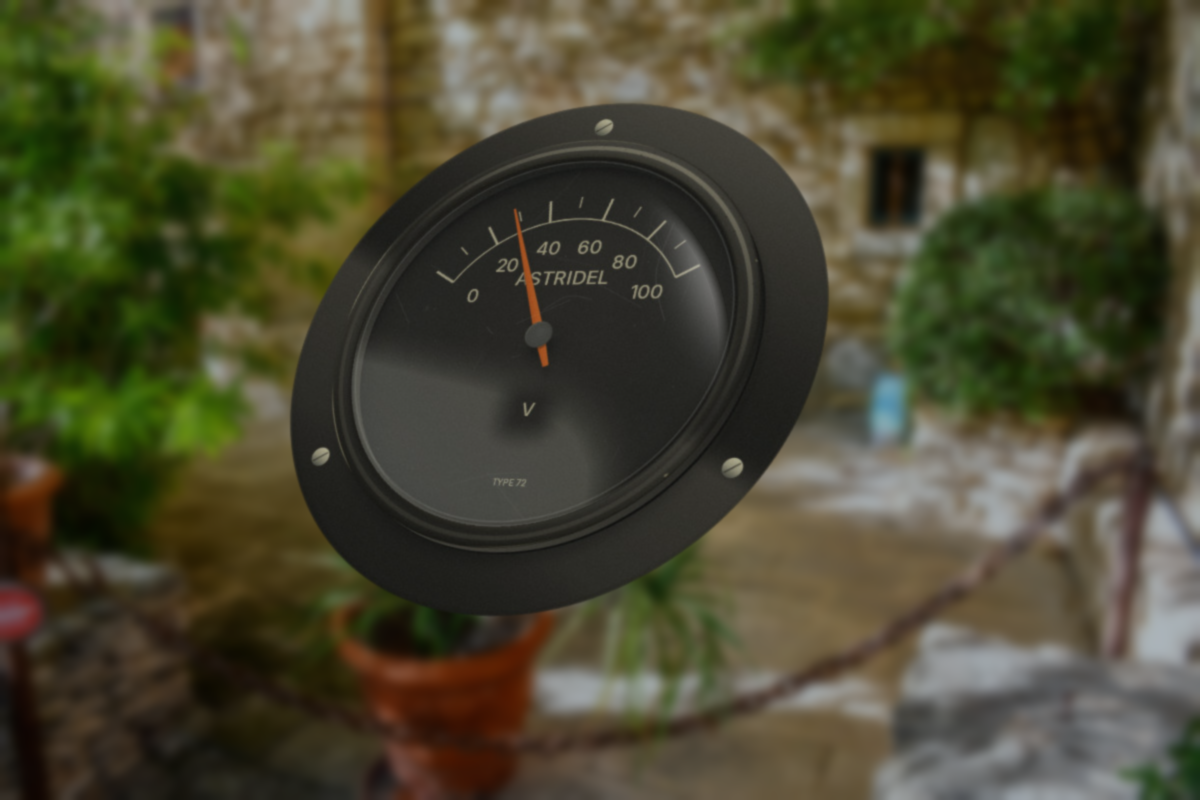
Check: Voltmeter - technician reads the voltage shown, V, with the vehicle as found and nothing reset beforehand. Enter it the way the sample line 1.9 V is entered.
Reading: 30 V
